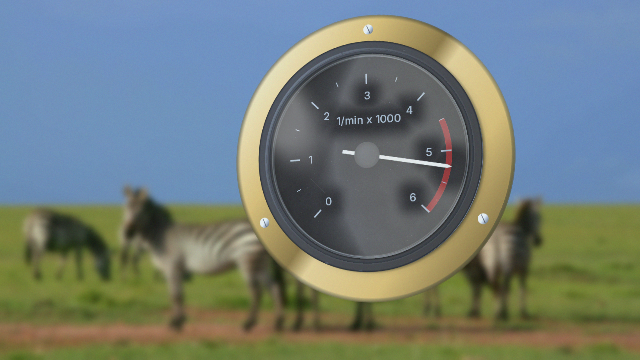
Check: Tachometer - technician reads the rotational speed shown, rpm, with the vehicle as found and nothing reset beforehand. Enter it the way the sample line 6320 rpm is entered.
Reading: 5250 rpm
